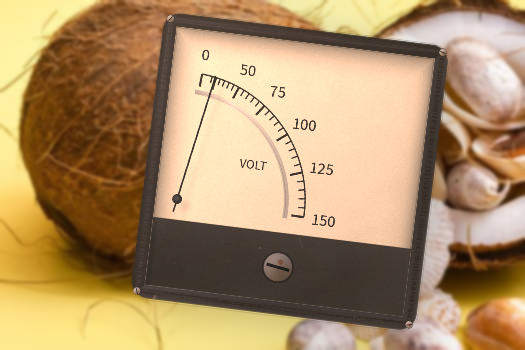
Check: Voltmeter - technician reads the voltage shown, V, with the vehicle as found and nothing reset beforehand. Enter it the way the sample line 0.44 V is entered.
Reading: 25 V
